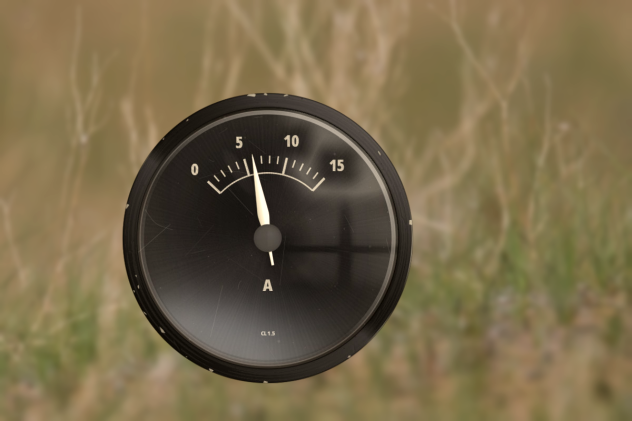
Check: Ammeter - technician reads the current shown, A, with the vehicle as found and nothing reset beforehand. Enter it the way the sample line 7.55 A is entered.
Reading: 6 A
